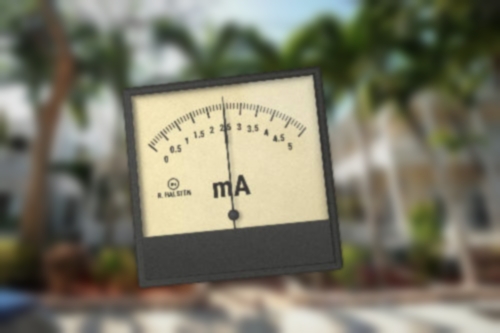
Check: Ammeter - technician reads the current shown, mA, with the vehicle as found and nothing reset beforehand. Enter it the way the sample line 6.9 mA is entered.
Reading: 2.5 mA
